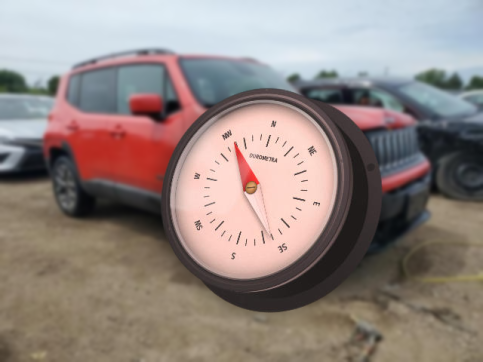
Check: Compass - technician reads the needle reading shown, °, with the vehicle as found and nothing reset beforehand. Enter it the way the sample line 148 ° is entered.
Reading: 320 °
